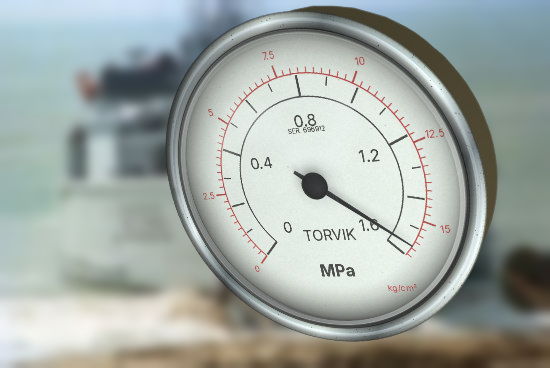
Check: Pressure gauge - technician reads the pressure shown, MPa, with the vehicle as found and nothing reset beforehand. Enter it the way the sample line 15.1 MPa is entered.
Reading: 1.55 MPa
